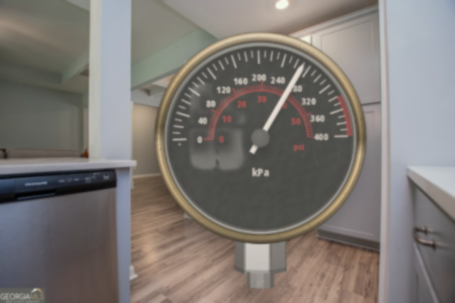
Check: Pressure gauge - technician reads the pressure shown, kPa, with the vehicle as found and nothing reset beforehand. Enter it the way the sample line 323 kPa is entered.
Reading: 270 kPa
